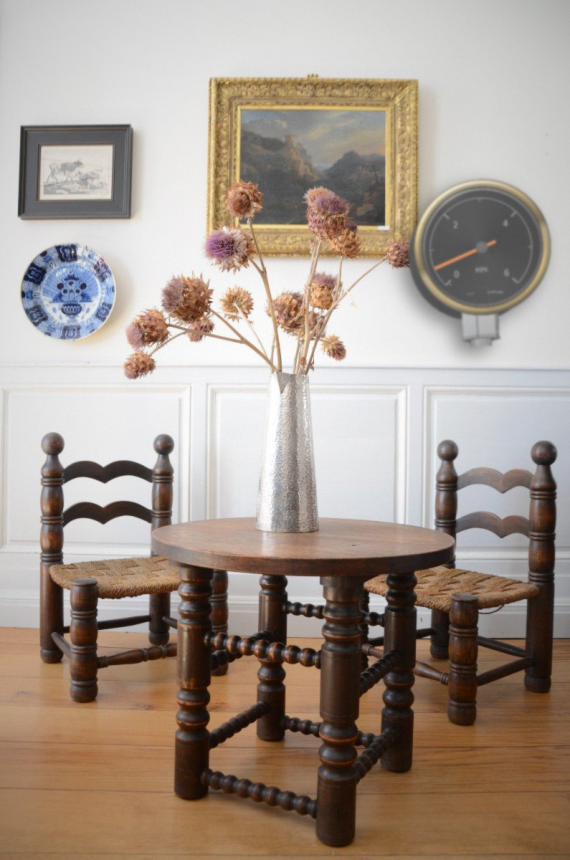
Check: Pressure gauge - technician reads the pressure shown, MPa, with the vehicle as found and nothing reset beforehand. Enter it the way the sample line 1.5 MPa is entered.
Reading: 0.5 MPa
